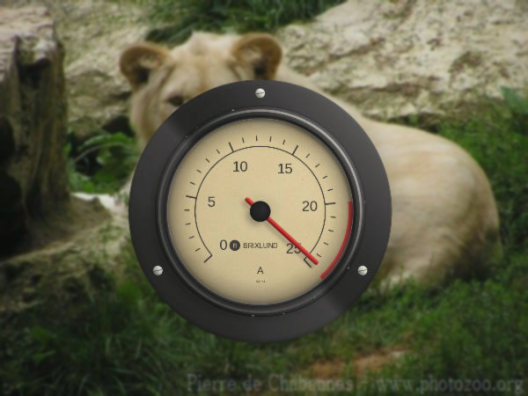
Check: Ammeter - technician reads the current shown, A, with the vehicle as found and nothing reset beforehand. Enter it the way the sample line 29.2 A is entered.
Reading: 24.5 A
